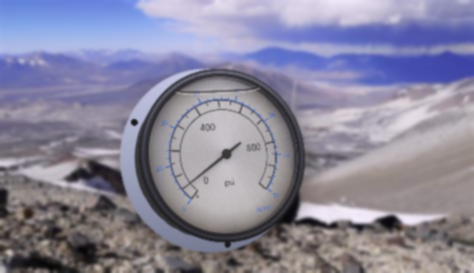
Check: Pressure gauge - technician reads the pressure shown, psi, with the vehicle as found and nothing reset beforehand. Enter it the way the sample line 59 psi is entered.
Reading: 50 psi
